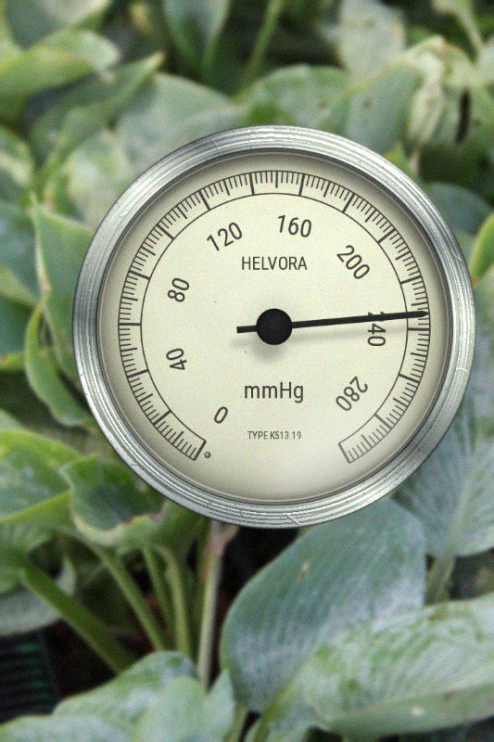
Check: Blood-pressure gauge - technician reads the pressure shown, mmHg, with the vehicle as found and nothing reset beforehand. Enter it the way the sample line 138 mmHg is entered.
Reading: 234 mmHg
